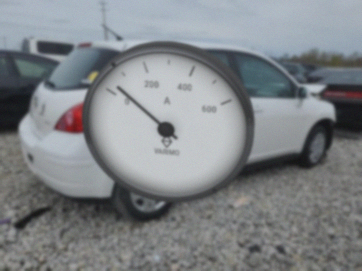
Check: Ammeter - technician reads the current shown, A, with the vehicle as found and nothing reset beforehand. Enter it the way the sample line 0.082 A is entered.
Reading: 50 A
